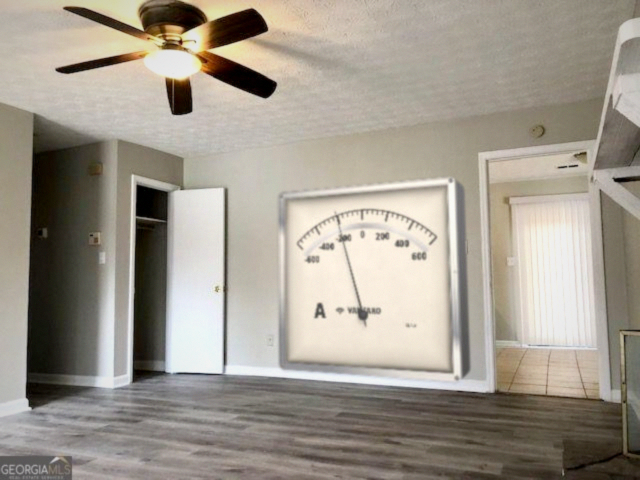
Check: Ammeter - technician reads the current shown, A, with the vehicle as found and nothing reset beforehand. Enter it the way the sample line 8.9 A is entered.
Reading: -200 A
